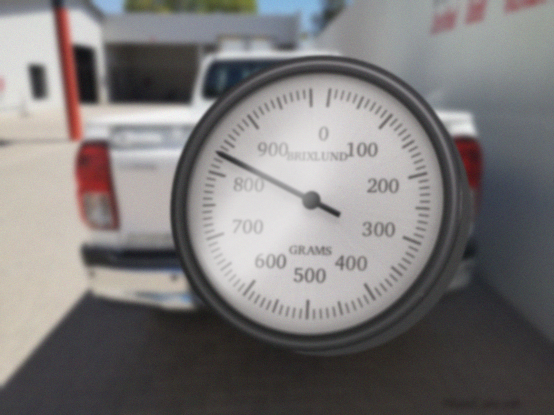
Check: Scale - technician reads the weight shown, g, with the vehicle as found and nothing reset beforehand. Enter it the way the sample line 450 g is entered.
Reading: 830 g
